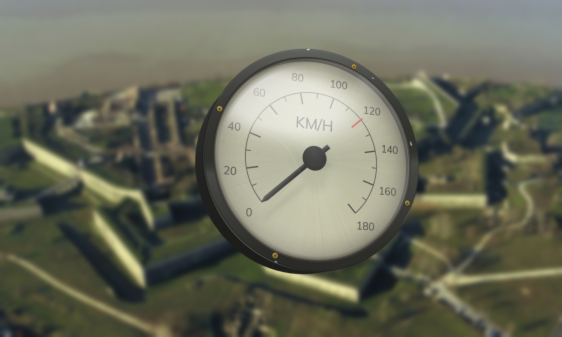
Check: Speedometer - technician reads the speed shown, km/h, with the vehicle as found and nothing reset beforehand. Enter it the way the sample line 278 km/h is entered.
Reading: 0 km/h
